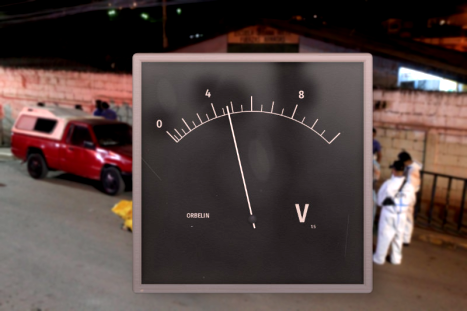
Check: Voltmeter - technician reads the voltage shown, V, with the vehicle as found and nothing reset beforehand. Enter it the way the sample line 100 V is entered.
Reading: 4.75 V
